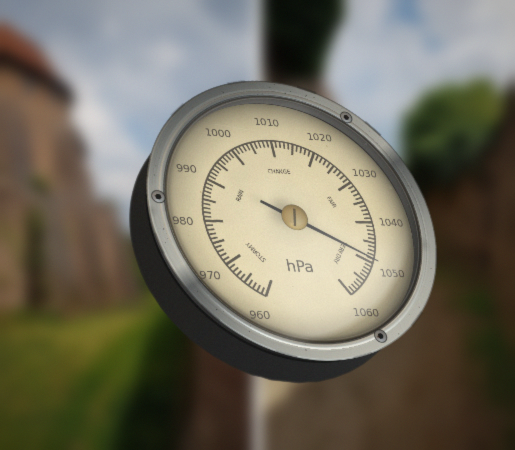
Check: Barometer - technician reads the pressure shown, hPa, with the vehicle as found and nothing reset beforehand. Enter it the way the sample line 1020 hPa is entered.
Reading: 1050 hPa
